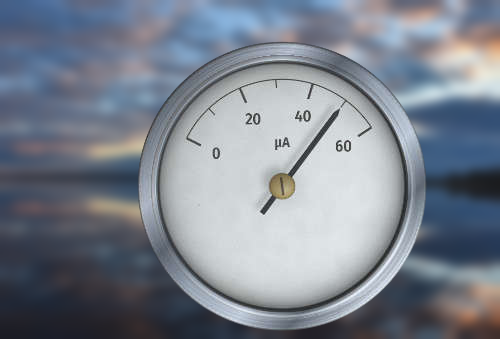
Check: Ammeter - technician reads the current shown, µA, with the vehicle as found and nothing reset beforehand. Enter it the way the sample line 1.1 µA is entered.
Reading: 50 µA
